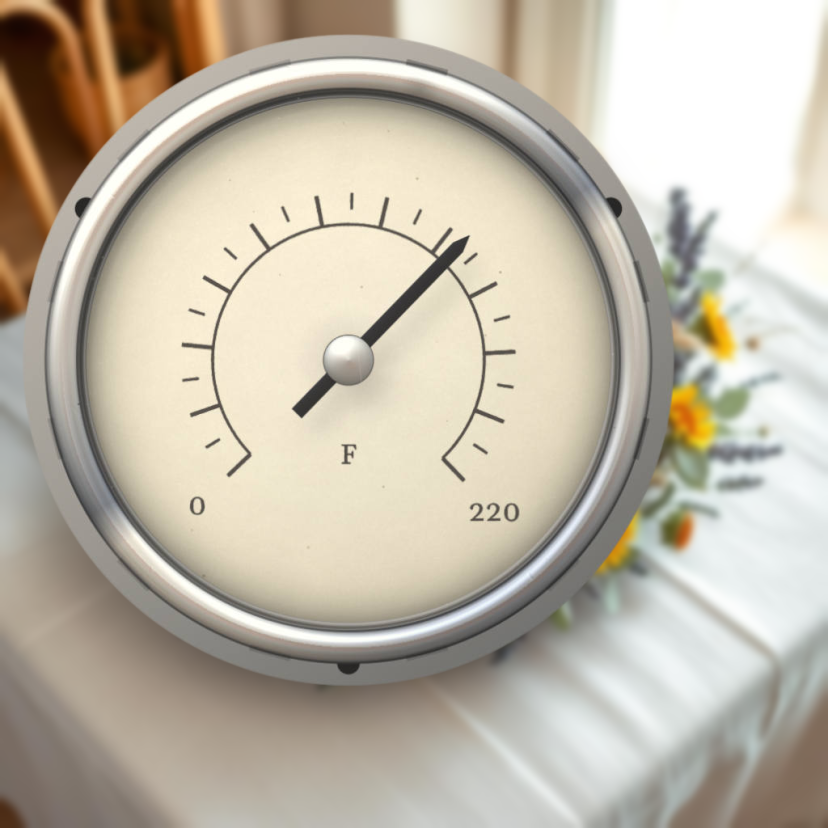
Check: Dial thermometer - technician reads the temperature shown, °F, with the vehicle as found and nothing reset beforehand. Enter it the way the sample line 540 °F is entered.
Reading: 145 °F
